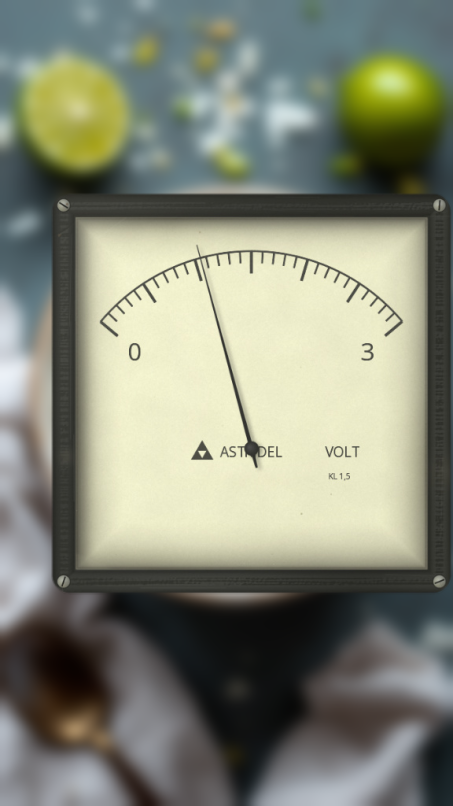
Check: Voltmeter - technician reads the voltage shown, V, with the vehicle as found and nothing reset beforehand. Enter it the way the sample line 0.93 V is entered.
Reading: 1.05 V
